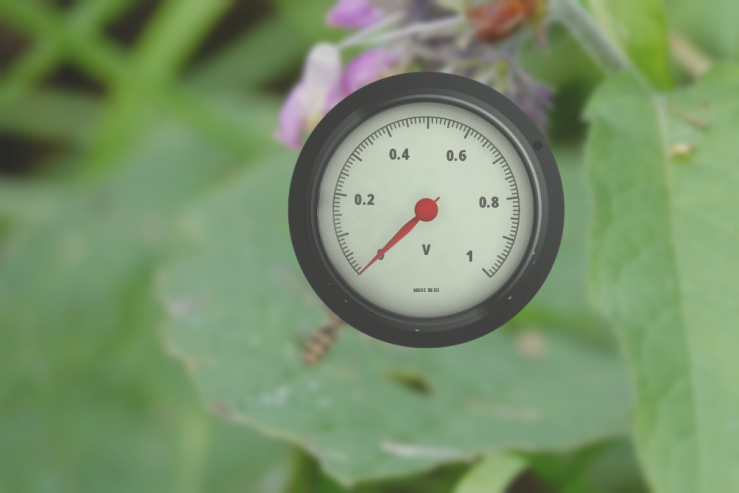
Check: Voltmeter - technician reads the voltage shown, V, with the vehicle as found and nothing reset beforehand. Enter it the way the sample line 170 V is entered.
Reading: 0 V
